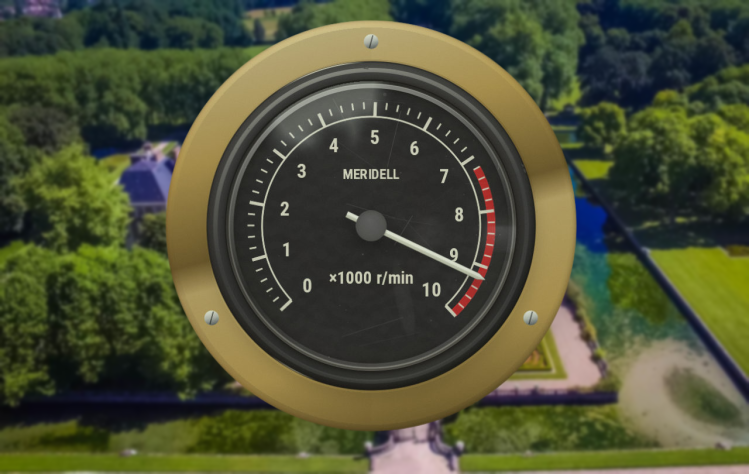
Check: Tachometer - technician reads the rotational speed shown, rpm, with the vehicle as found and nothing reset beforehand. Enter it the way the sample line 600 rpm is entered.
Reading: 9200 rpm
